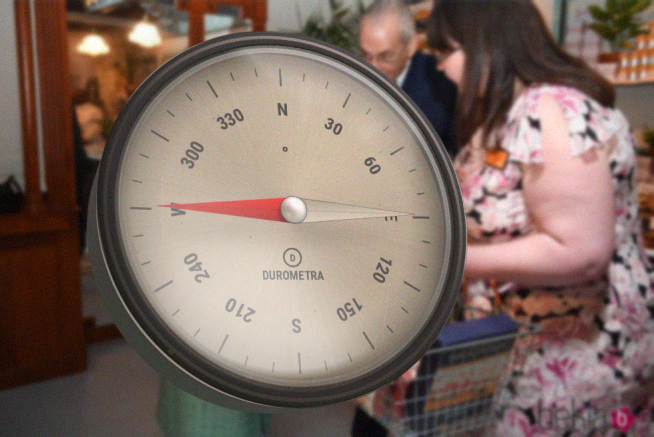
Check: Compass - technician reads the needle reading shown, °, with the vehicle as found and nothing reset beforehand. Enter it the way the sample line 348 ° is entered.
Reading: 270 °
